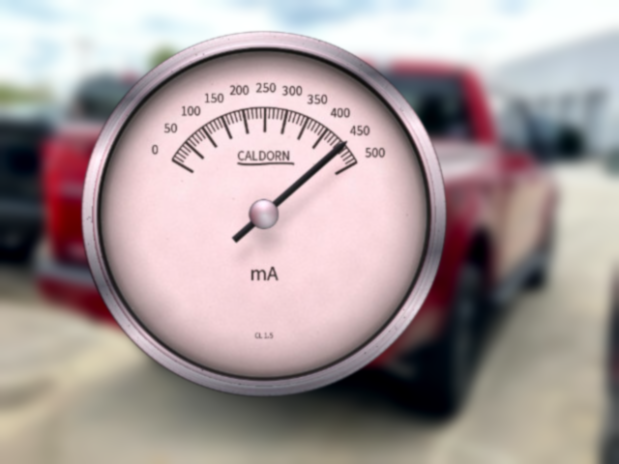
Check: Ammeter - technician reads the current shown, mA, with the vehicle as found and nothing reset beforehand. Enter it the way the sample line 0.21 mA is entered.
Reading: 450 mA
